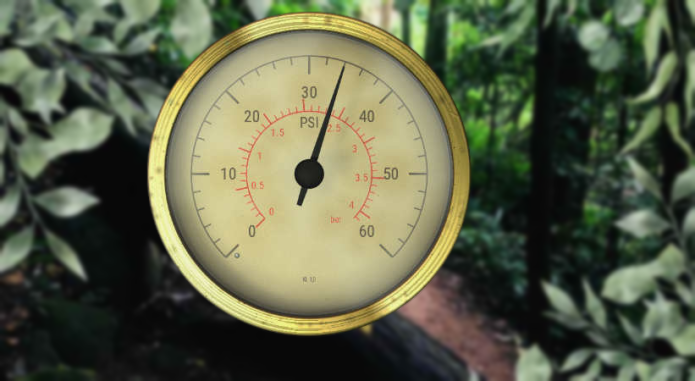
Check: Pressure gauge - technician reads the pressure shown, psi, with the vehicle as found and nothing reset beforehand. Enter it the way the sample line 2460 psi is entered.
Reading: 34 psi
